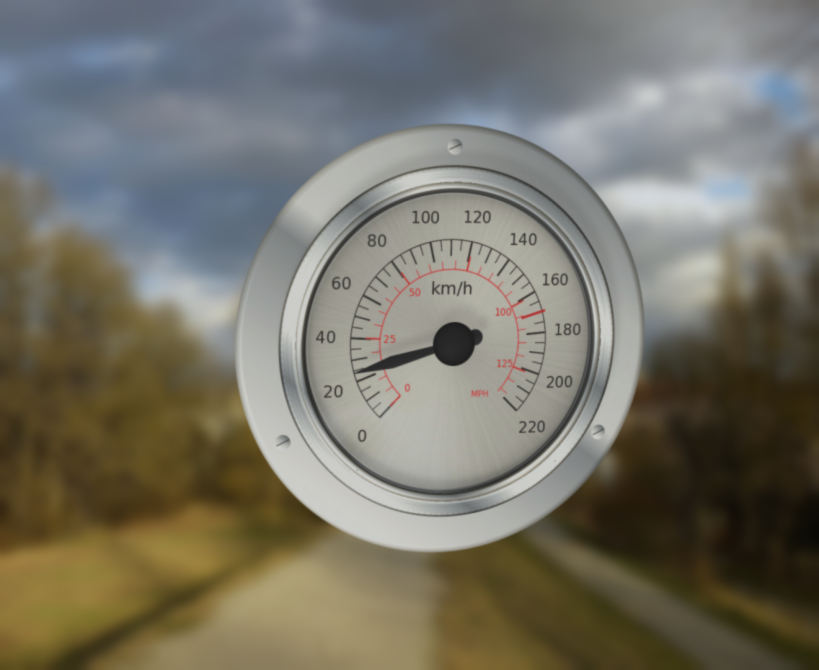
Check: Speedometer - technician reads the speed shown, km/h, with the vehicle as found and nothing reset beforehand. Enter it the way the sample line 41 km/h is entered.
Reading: 25 km/h
